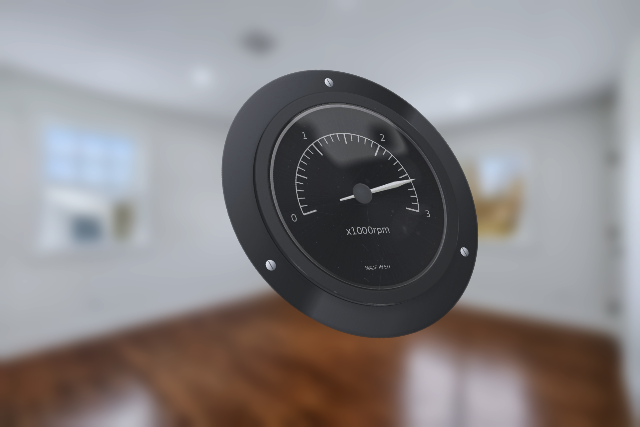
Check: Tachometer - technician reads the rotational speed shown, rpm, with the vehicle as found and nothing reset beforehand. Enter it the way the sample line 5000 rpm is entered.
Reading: 2600 rpm
